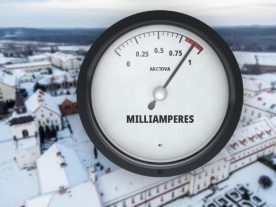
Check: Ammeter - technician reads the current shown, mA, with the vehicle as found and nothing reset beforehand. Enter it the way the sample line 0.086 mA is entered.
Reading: 0.9 mA
